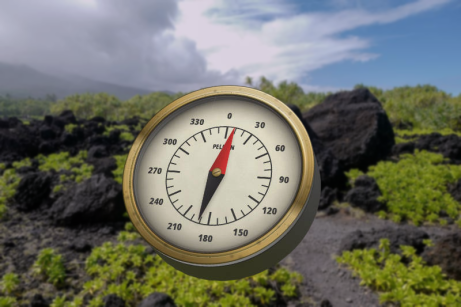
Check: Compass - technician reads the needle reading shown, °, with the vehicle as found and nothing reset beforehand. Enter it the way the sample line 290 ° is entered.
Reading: 10 °
